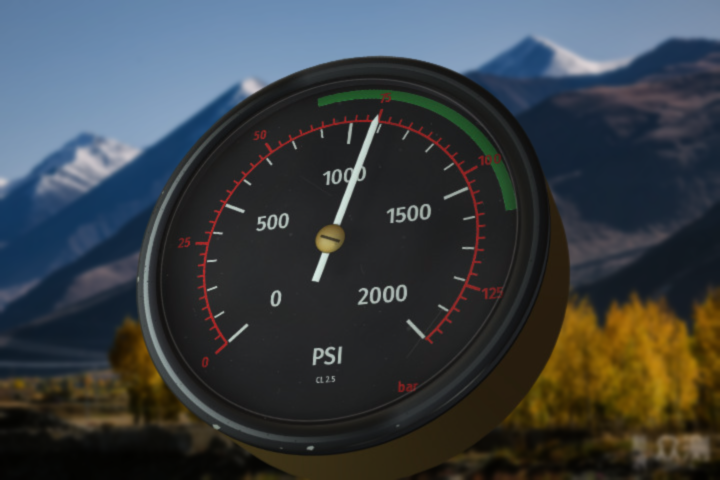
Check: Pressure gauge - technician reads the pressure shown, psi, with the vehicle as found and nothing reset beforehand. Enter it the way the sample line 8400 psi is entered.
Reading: 1100 psi
